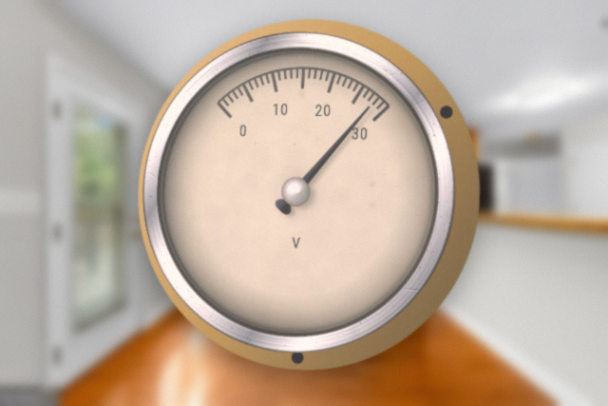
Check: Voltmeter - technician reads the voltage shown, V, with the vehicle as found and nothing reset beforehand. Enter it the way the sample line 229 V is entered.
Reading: 28 V
